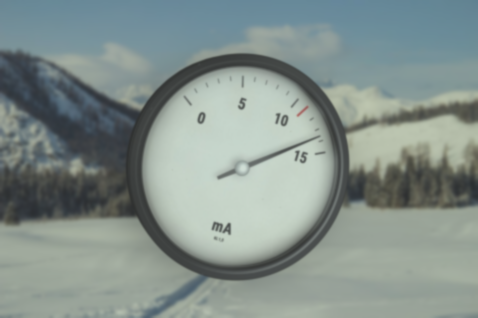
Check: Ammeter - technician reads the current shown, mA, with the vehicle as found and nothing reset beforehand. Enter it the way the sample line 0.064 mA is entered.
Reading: 13.5 mA
